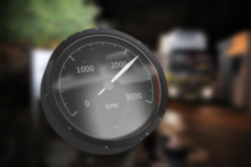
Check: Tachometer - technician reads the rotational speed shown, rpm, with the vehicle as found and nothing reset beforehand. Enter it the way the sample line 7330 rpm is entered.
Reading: 2200 rpm
